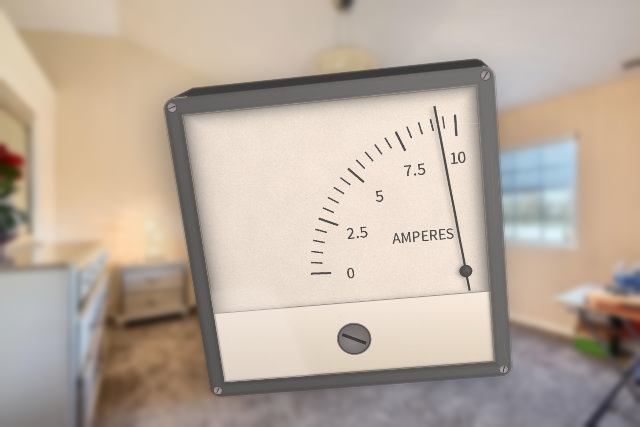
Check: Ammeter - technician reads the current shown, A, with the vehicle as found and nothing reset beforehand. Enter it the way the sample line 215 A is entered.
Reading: 9.25 A
